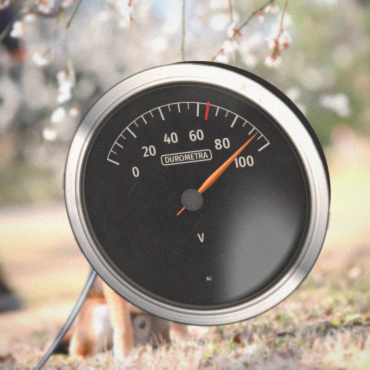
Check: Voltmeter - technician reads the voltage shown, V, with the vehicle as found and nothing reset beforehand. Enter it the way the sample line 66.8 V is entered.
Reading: 92.5 V
